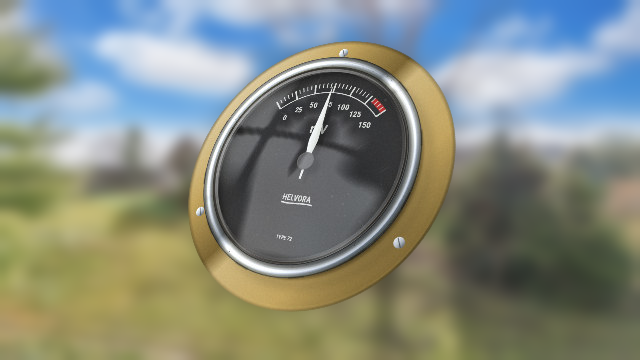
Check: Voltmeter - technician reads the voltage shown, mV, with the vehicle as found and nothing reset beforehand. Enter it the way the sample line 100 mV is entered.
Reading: 75 mV
